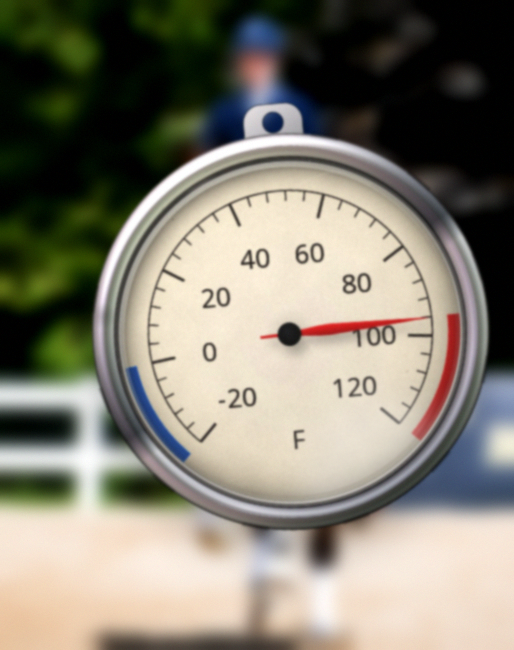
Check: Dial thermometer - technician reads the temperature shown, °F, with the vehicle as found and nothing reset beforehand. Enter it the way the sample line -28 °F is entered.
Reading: 96 °F
